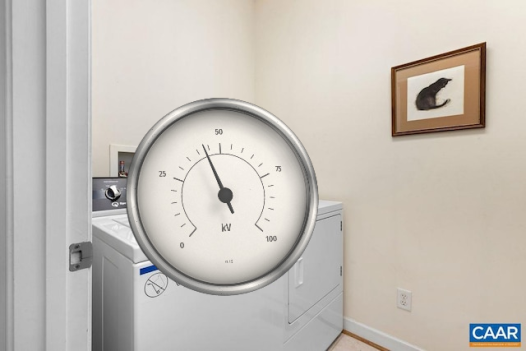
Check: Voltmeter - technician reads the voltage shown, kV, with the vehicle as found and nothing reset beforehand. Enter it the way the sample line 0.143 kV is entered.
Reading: 42.5 kV
